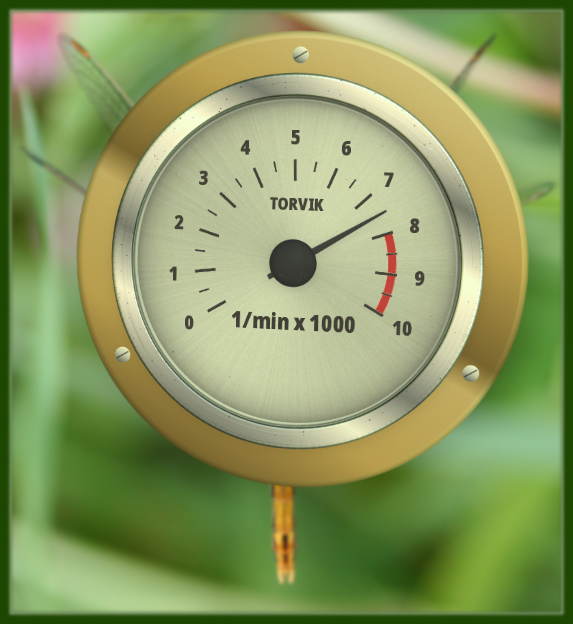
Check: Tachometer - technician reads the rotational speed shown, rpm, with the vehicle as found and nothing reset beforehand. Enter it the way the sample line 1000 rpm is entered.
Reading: 7500 rpm
